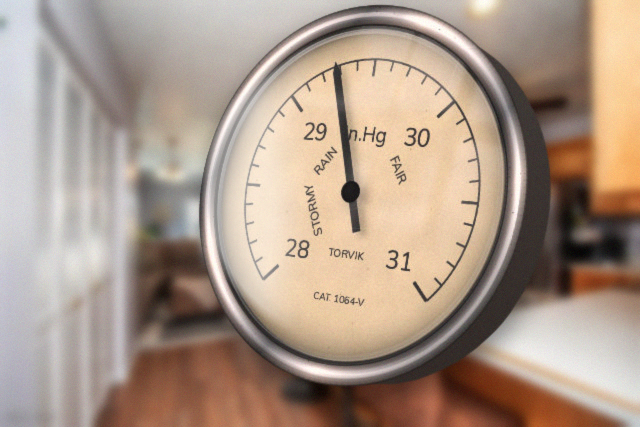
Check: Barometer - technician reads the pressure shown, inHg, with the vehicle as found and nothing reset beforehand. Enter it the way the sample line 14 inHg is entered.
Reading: 29.3 inHg
